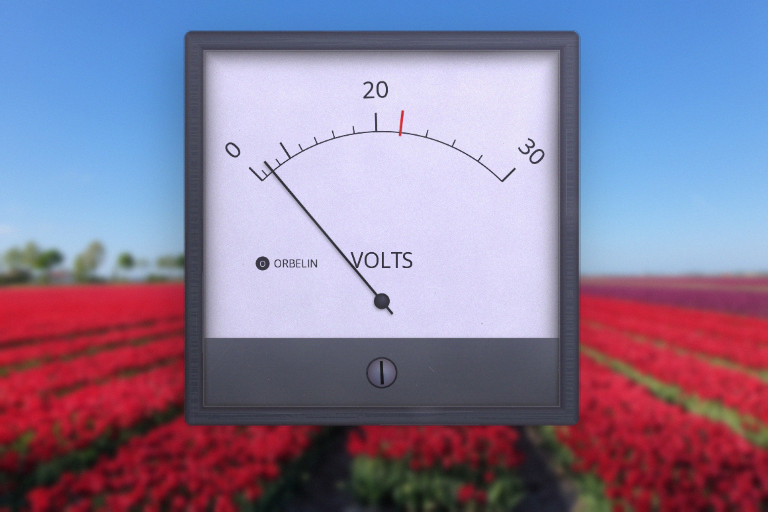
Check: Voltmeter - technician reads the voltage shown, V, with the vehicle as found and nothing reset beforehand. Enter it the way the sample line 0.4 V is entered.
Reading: 6 V
